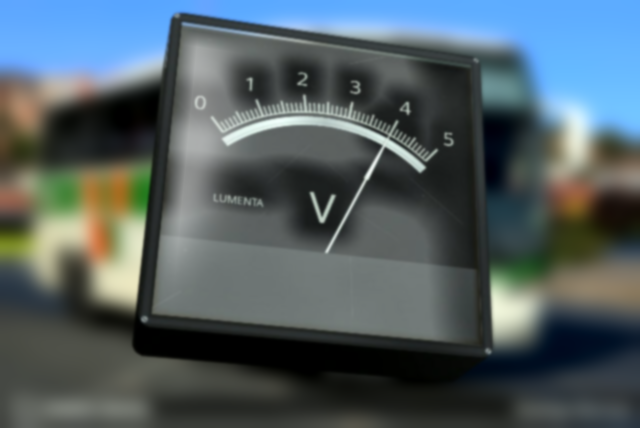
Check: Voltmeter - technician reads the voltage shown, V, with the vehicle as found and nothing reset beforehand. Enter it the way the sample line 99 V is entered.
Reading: 4 V
